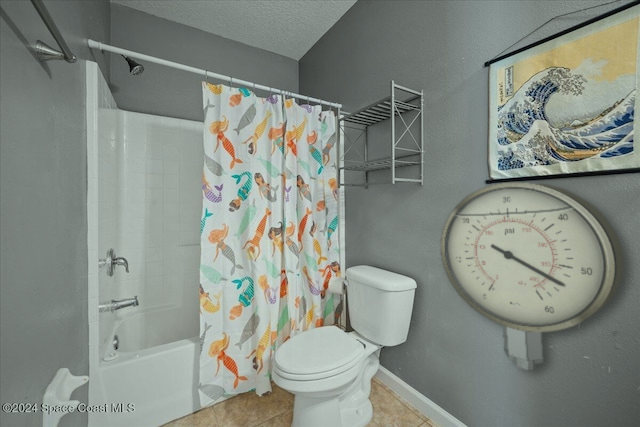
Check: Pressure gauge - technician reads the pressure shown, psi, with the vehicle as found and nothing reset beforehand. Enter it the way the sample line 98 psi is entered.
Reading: 54 psi
